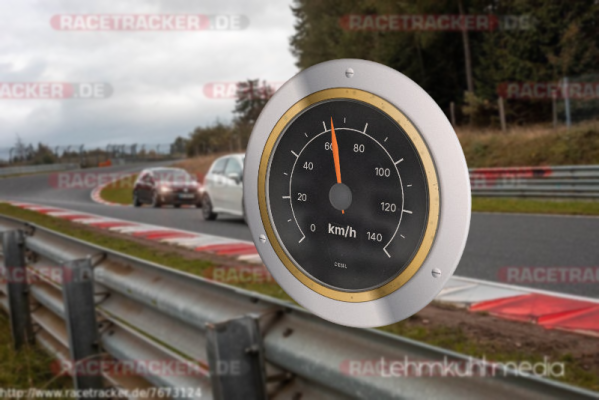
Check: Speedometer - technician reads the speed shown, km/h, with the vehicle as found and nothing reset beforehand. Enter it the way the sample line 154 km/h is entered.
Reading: 65 km/h
